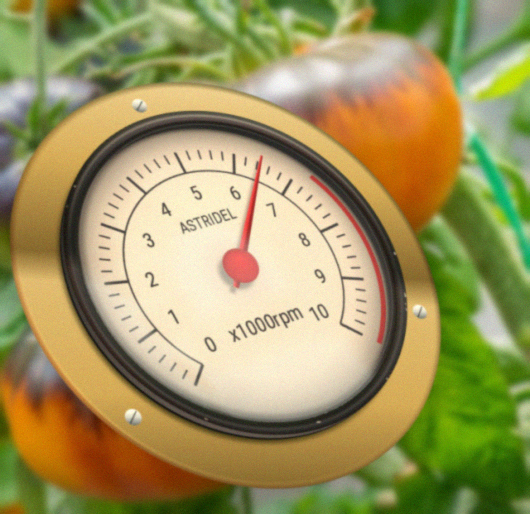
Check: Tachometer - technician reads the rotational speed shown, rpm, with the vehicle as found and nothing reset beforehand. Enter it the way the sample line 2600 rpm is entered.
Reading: 6400 rpm
